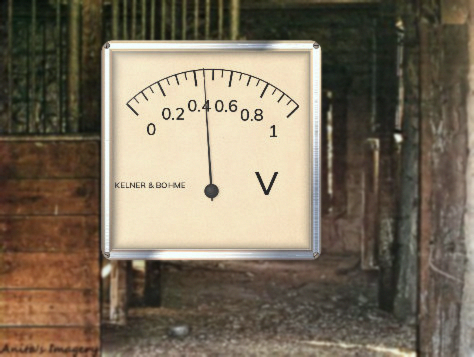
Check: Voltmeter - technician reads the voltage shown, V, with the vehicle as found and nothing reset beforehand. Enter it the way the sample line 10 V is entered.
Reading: 0.45 V
